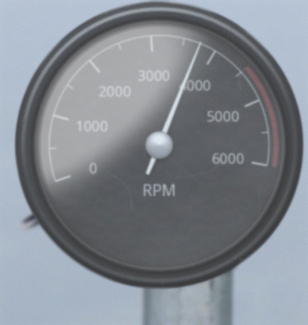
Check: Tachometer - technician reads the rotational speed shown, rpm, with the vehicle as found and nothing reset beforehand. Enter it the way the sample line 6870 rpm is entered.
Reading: 3750 rpm
